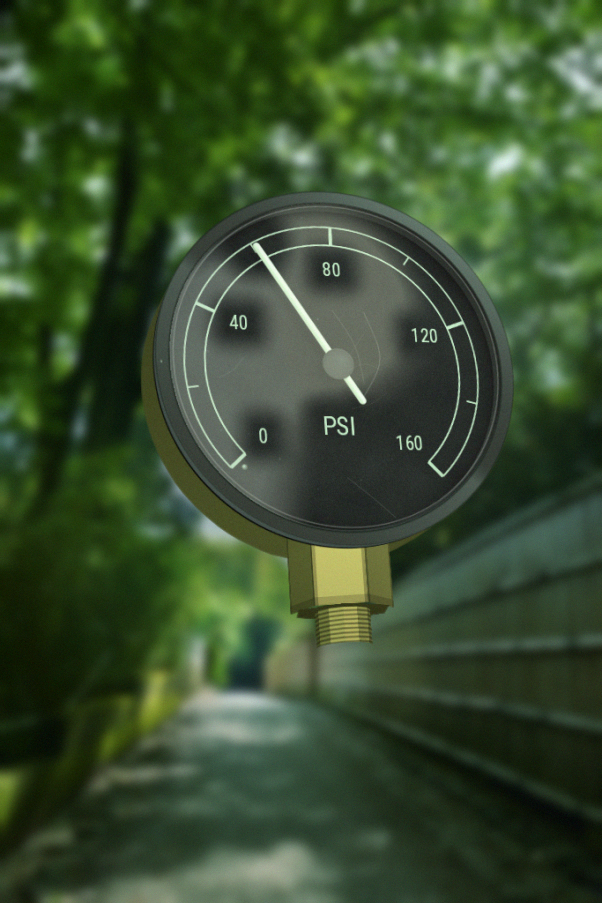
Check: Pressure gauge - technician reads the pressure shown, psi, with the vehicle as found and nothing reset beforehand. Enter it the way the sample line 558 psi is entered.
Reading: 60 psi
